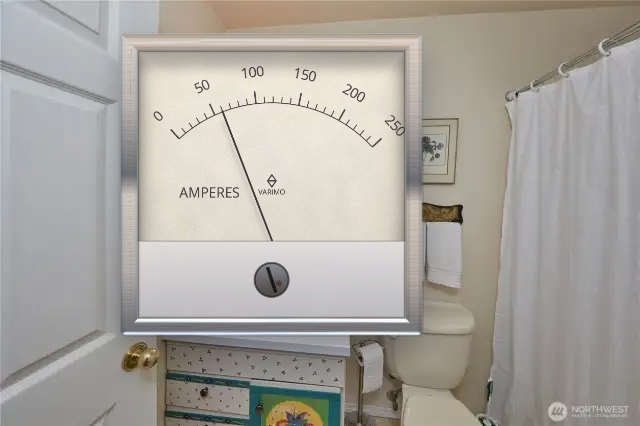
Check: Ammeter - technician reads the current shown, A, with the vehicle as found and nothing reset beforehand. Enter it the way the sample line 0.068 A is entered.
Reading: 60 A
